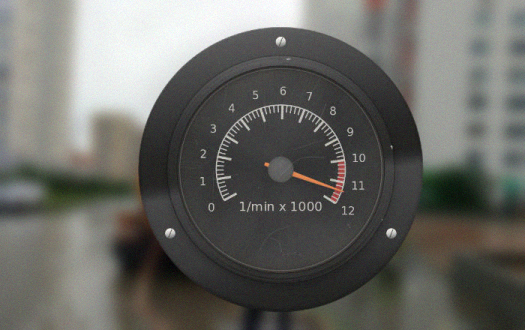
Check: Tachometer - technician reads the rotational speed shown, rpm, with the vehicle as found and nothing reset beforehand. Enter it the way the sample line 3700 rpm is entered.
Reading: 11400 rpm
